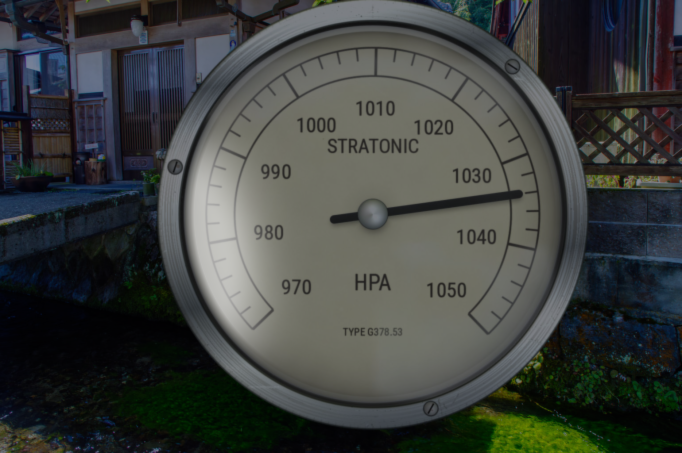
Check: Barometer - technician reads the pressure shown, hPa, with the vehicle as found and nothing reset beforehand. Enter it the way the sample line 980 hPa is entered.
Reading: 1034 hPa
